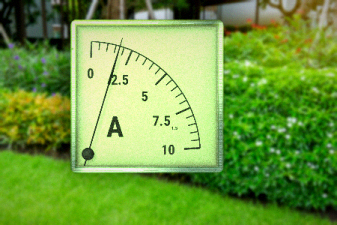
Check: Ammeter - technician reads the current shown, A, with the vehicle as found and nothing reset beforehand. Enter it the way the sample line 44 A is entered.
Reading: 1.75 A
